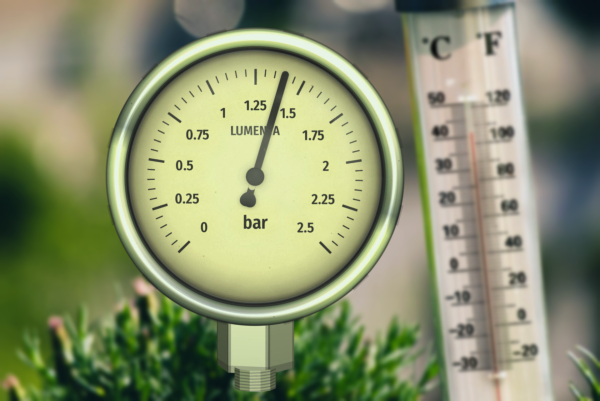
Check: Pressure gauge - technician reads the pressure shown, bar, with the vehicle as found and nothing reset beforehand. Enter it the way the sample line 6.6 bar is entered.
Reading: 1.4 bar
